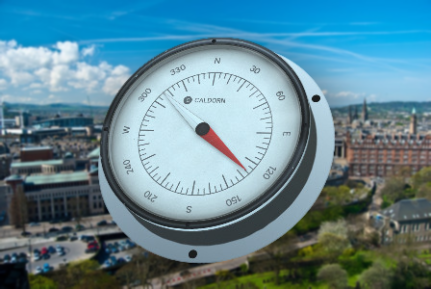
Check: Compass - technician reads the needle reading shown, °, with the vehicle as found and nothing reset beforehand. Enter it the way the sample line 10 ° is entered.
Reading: 130 °
